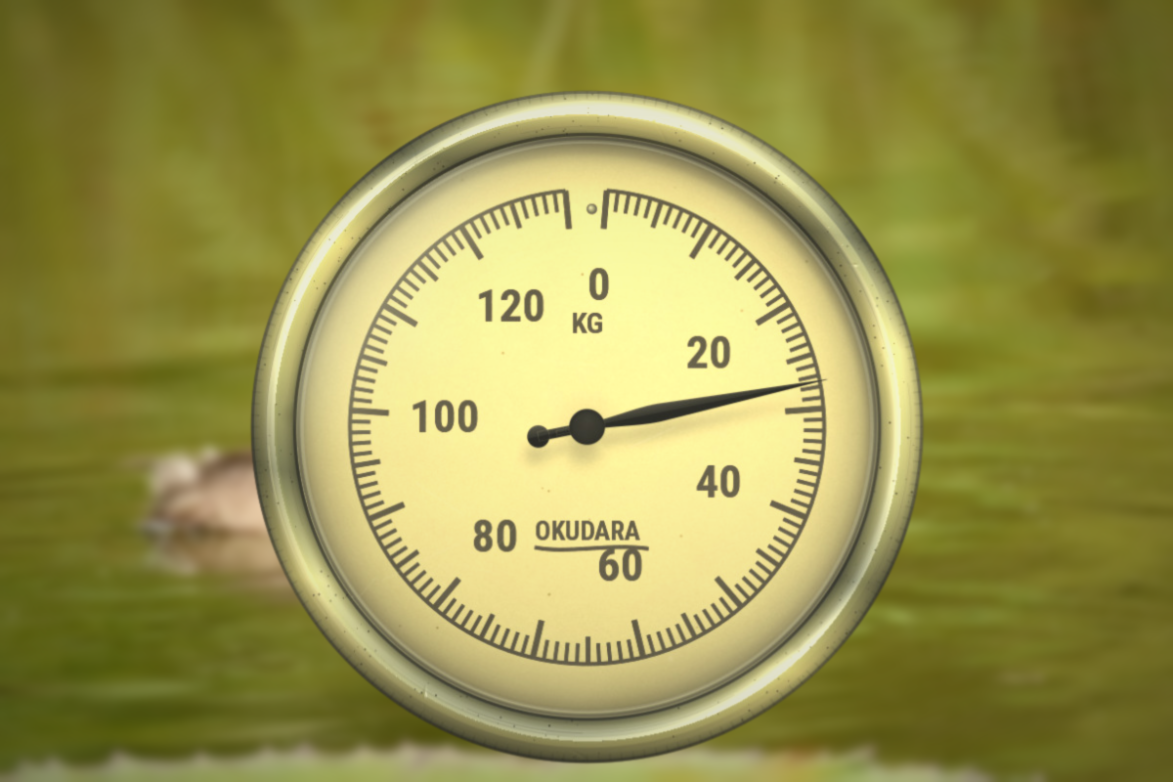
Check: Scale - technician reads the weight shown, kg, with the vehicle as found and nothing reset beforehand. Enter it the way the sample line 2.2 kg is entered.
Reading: 27.5 kg
